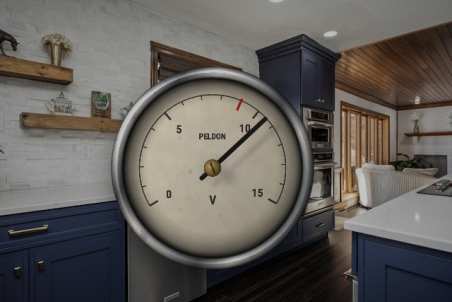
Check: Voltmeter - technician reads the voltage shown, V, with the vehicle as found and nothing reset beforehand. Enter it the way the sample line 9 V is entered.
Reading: 10.5 V
